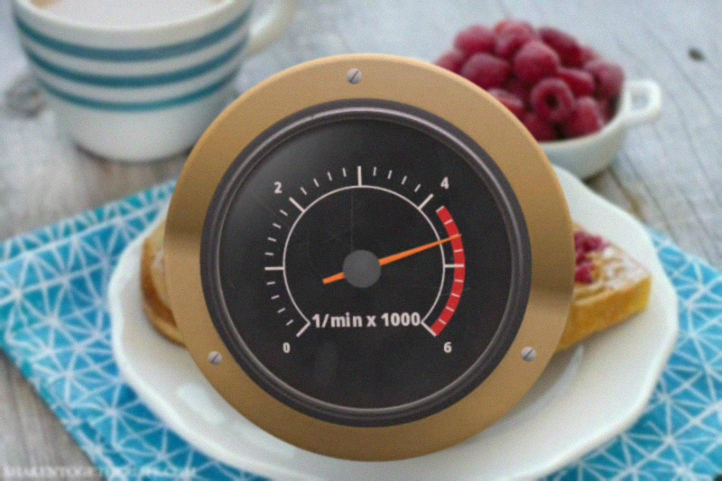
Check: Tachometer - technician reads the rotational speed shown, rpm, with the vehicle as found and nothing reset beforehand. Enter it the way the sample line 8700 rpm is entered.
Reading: 4600 rpm
